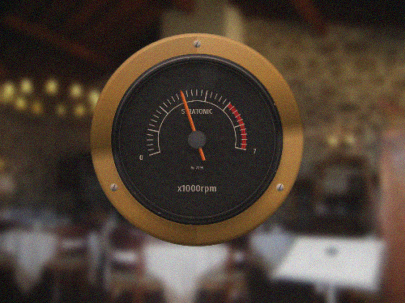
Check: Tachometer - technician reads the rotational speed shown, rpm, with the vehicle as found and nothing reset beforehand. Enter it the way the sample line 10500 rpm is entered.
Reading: 3000 rpm
